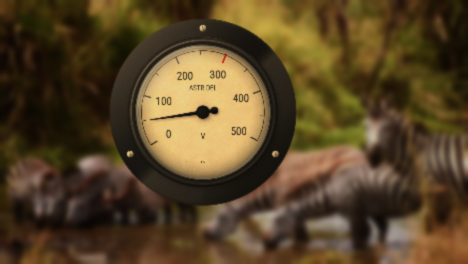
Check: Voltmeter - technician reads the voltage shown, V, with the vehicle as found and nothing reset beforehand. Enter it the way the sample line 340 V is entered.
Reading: 50 V
